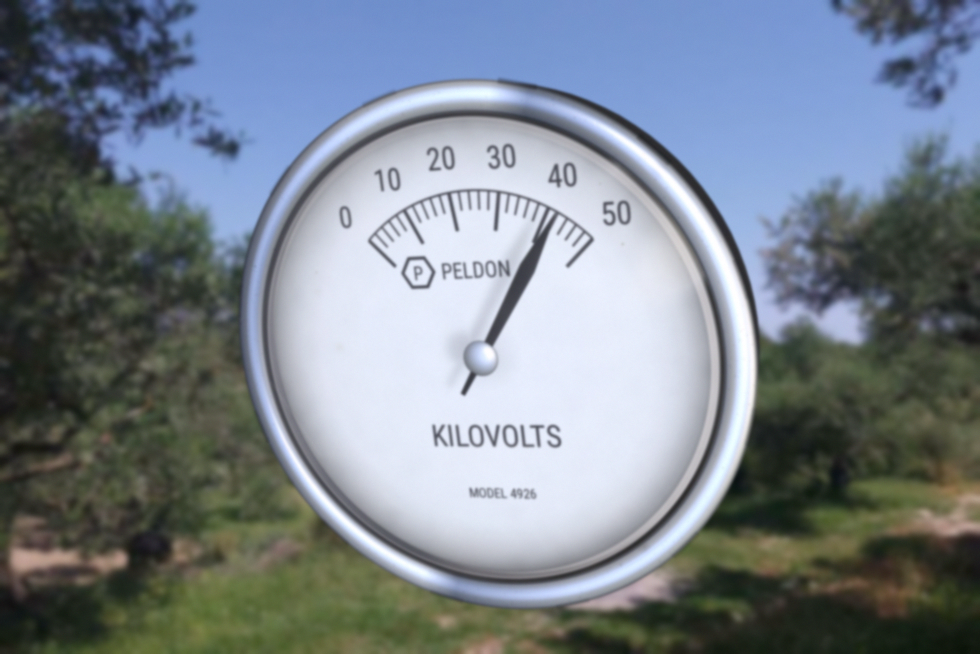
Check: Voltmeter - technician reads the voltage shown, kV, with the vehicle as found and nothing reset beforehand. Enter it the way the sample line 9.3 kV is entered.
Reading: 42 kV
